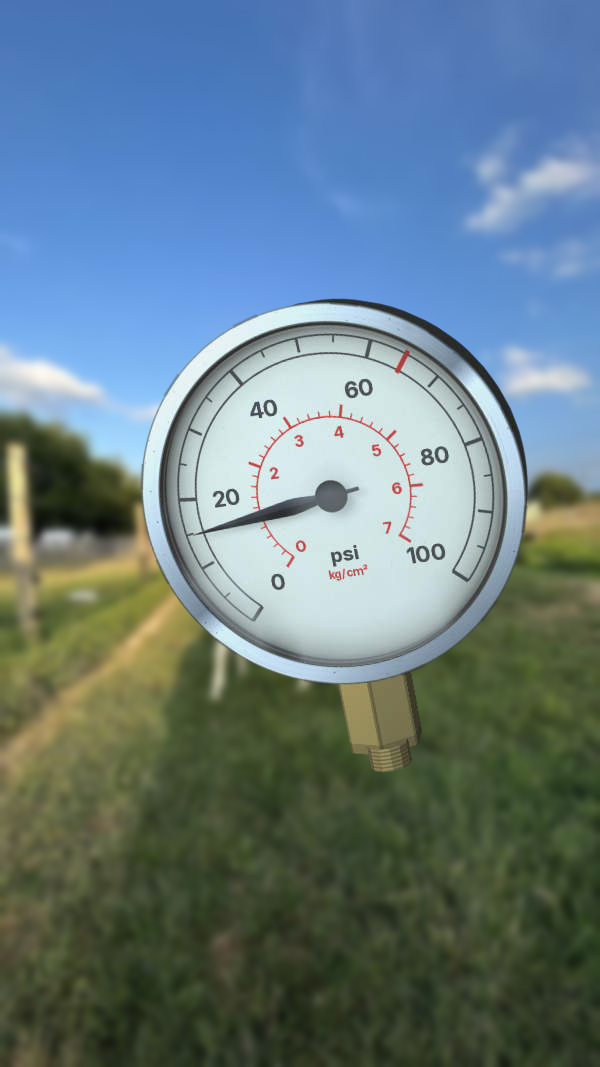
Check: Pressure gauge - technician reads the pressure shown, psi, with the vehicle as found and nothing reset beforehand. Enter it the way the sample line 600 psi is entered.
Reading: 15 psi
